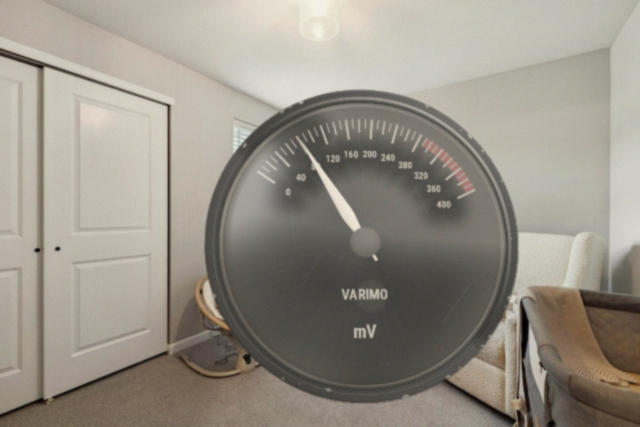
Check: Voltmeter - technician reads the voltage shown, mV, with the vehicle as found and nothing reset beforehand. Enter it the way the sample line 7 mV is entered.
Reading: 80 mV
